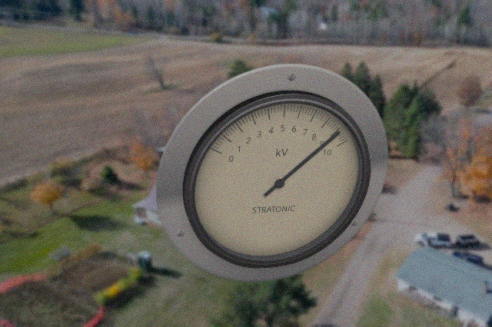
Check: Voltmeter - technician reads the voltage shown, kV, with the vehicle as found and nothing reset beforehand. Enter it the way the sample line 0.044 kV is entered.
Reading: 9 kV
